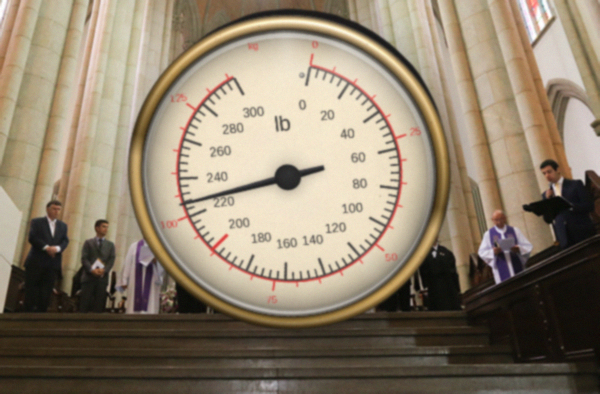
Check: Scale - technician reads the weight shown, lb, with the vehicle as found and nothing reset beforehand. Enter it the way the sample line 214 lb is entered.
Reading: 228 lb
